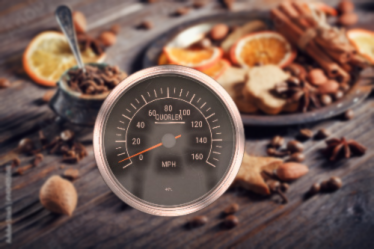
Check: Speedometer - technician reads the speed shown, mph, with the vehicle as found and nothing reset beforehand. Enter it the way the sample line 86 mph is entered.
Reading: 5 mph
